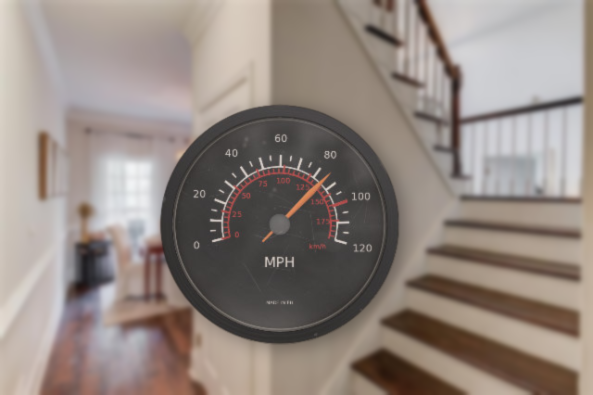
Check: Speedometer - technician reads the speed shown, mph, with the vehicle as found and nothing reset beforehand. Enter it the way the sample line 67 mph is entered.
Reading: 85 mph
